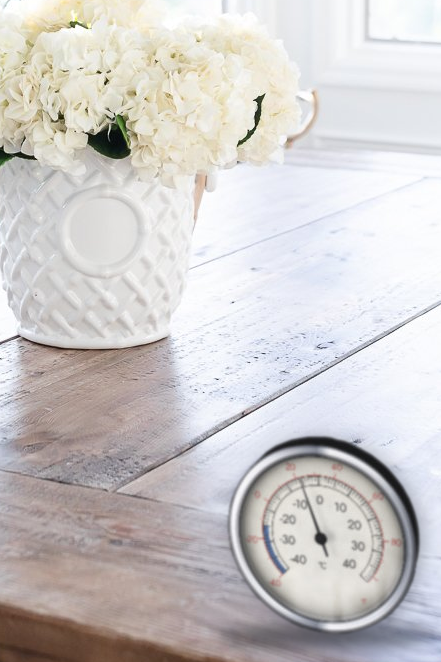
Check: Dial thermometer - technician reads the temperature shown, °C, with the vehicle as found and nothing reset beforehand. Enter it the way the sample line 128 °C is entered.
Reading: -5 °C
